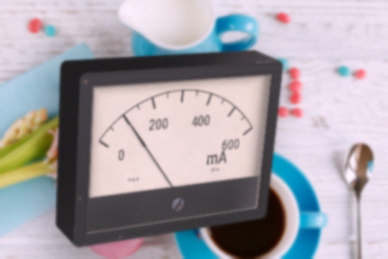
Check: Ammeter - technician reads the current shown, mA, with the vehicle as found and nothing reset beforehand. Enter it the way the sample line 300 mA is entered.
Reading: 100 mA
